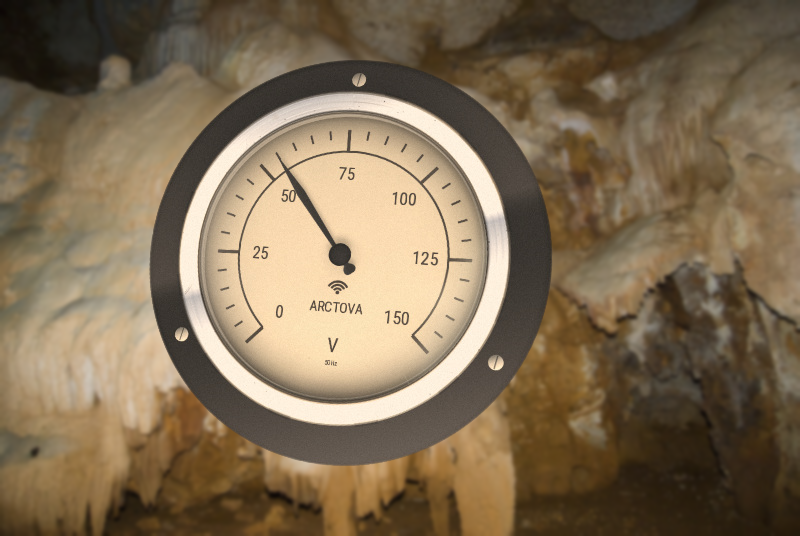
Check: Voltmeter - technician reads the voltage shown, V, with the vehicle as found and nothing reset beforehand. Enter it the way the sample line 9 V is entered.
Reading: 55 V
